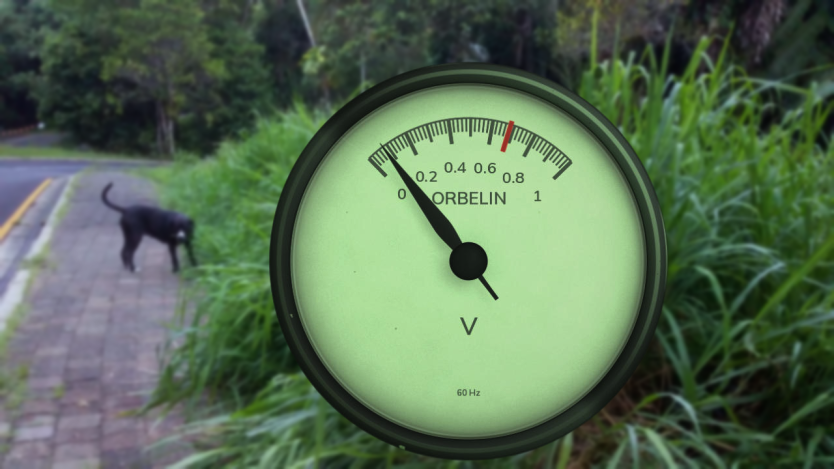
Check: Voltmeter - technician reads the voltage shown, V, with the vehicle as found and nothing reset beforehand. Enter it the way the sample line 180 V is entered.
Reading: 0.08 V
